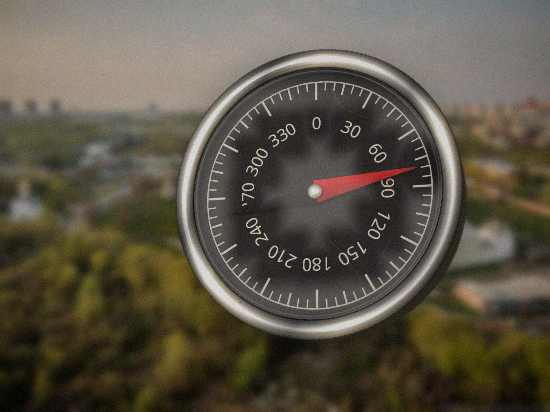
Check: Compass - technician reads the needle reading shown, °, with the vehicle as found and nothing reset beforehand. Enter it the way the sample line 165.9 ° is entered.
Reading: 80 °
